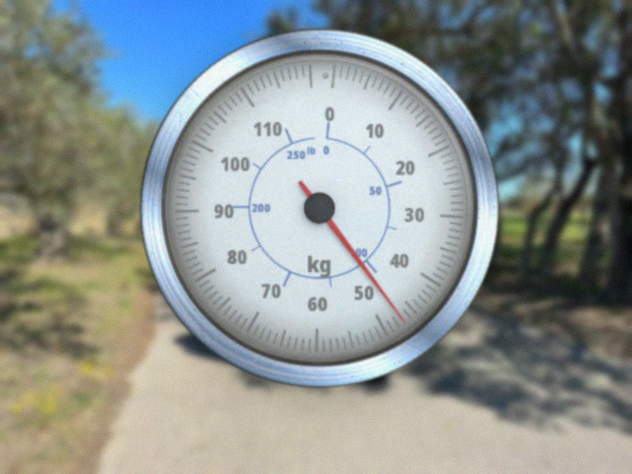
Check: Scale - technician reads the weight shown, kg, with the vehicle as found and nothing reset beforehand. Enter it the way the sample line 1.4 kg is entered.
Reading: 47 kg
